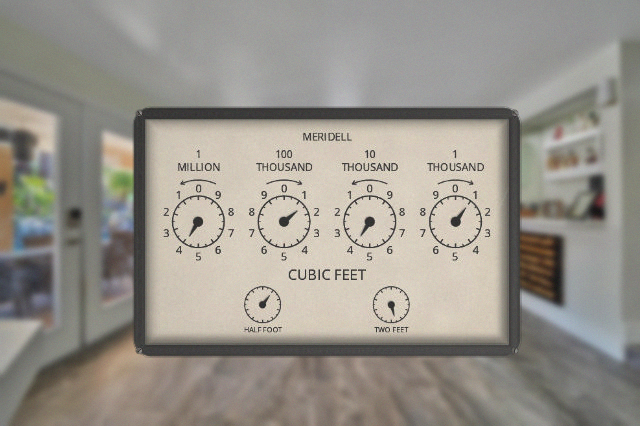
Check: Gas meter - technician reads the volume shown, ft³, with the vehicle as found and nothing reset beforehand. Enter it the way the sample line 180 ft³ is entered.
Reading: 414100 ft³
